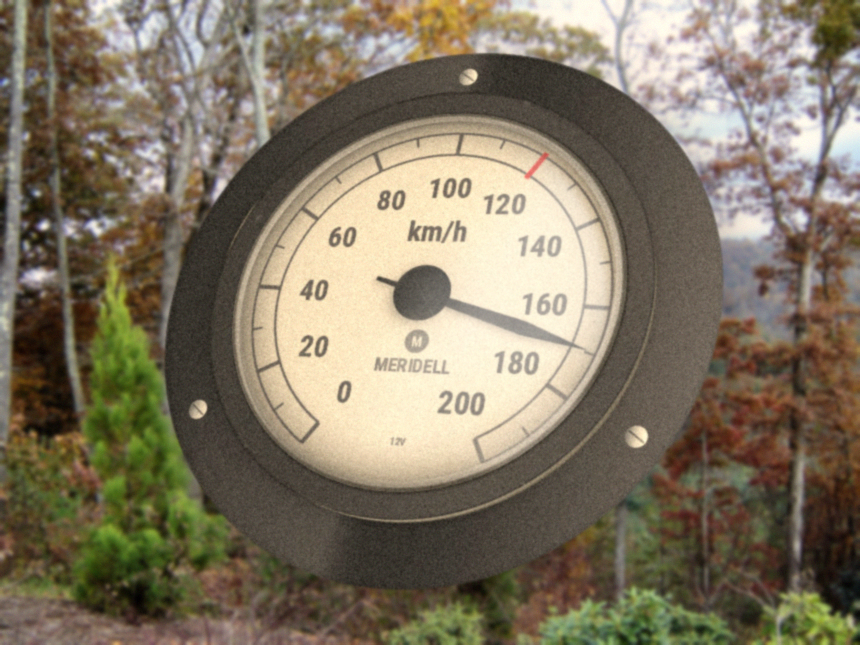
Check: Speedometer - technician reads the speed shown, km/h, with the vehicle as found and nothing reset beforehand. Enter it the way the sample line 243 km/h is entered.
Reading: 170 km/h
